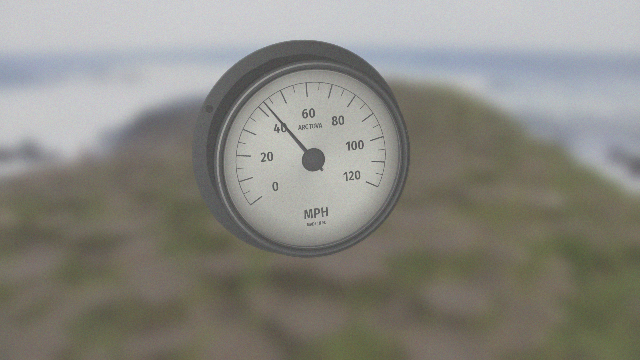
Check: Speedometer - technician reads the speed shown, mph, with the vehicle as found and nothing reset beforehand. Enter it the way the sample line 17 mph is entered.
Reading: 42.5 mph
